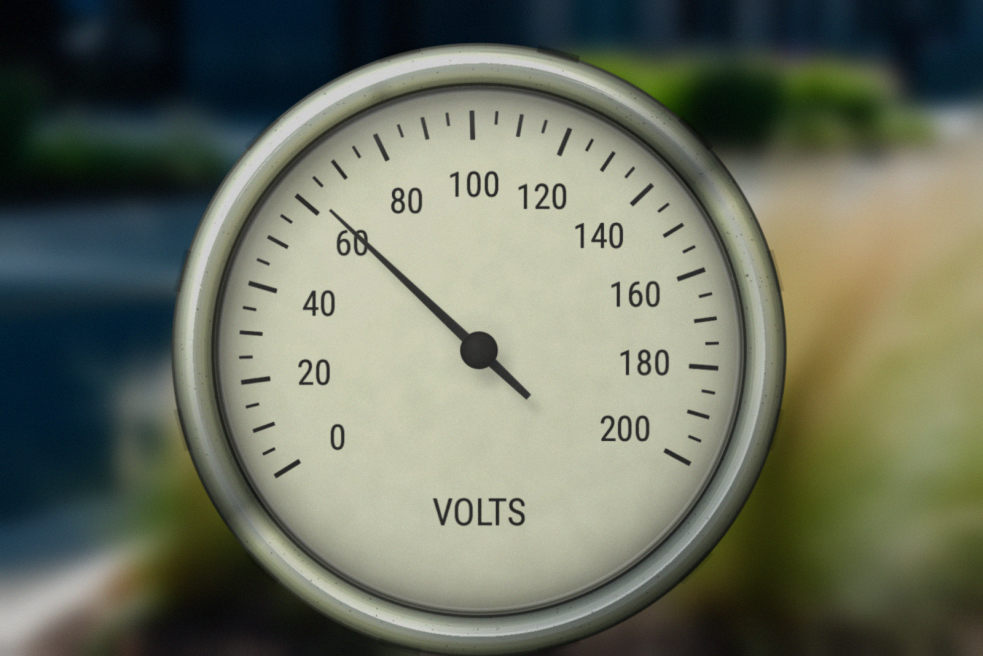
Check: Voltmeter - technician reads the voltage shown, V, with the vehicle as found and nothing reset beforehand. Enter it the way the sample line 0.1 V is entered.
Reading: 62.5 V
